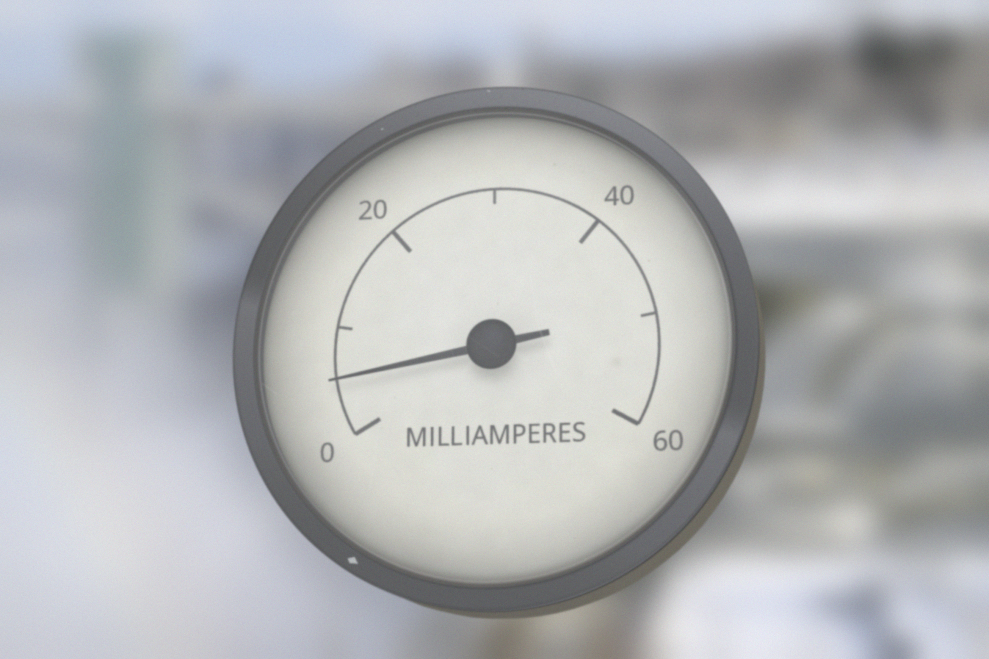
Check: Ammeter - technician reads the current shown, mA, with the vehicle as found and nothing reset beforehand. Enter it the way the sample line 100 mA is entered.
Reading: 5 mA
